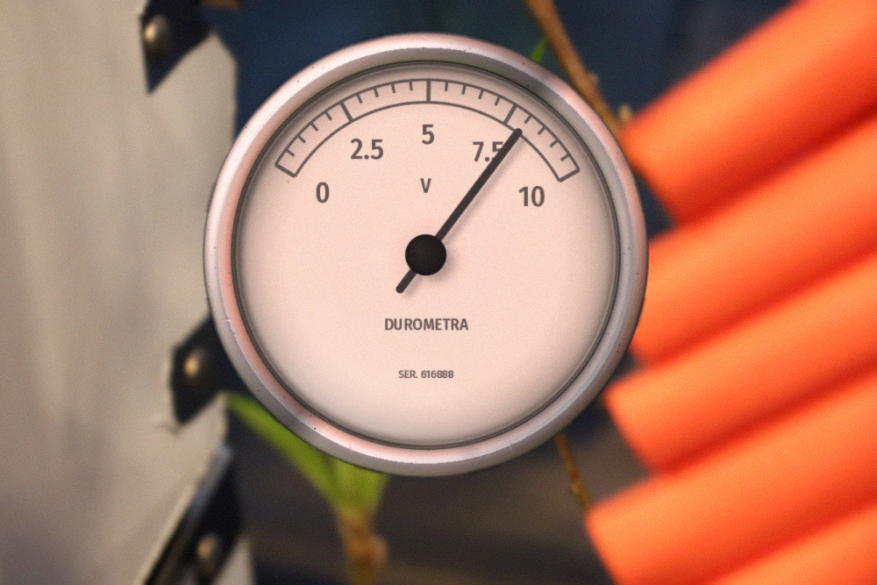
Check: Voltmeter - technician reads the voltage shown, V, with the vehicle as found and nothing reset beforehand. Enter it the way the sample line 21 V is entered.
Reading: 8 V
